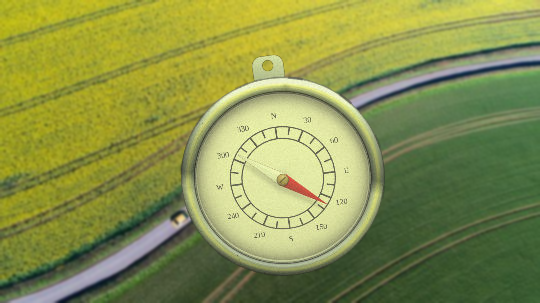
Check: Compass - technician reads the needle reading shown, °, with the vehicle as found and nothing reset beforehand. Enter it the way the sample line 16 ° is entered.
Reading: 127.5 °
